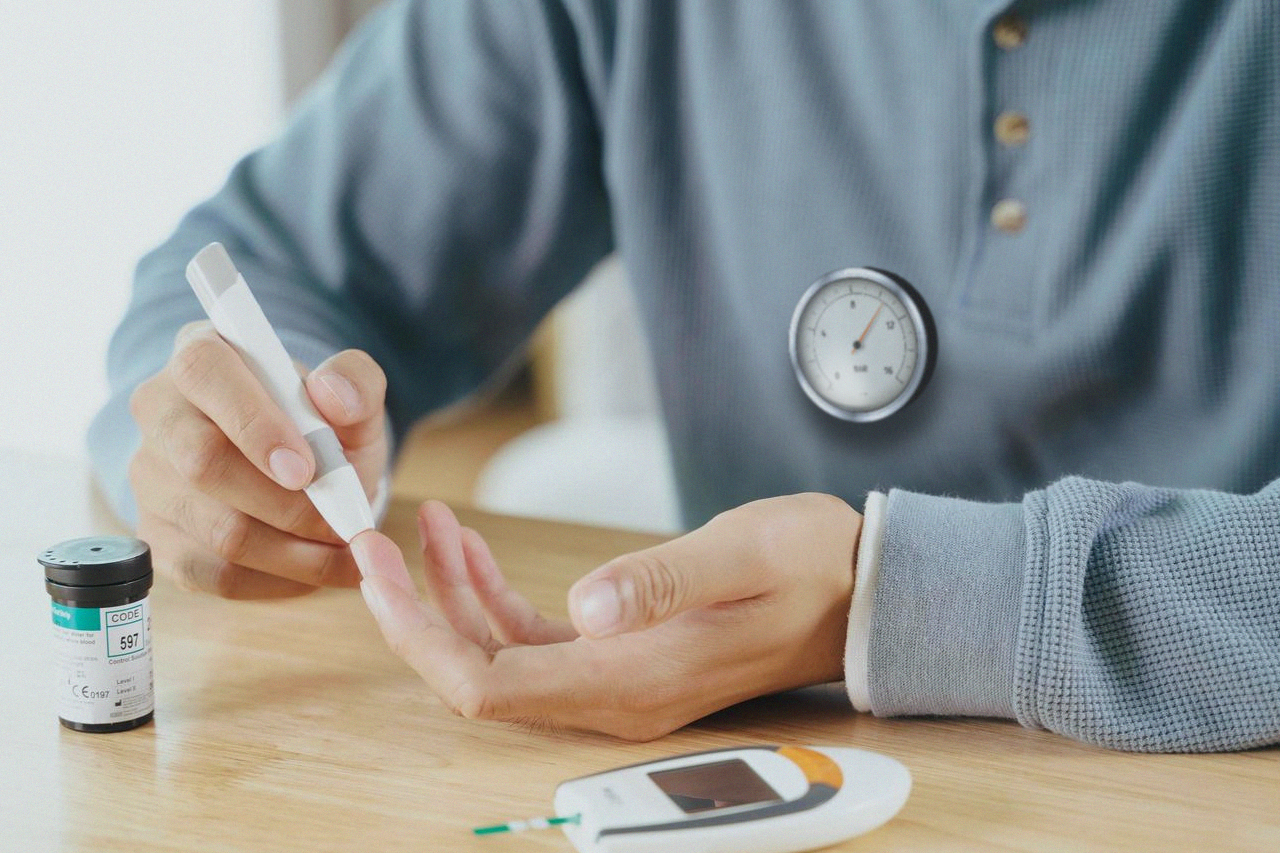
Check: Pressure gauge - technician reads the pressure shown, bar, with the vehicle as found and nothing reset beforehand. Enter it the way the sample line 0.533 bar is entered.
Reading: 10.5 bar
